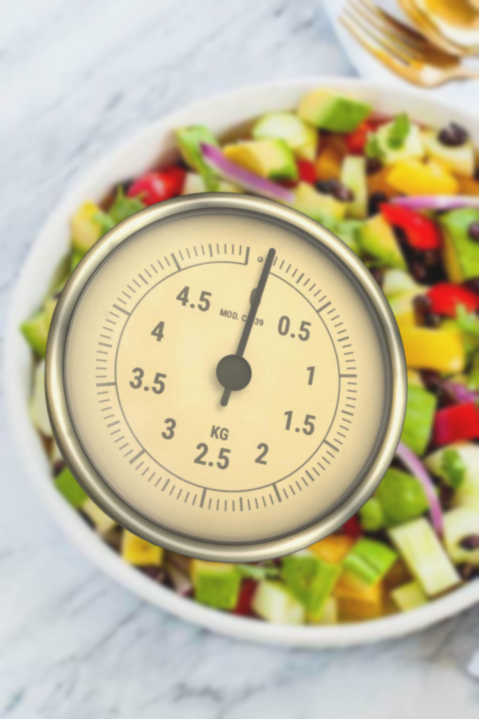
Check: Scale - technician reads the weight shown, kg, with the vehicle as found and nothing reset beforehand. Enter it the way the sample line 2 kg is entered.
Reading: 0 kg
